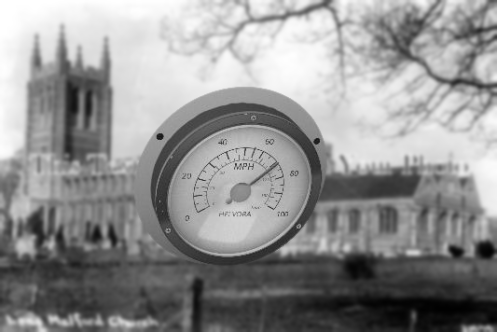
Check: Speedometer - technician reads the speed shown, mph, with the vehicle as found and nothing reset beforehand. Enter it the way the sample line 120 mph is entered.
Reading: 70 mph
